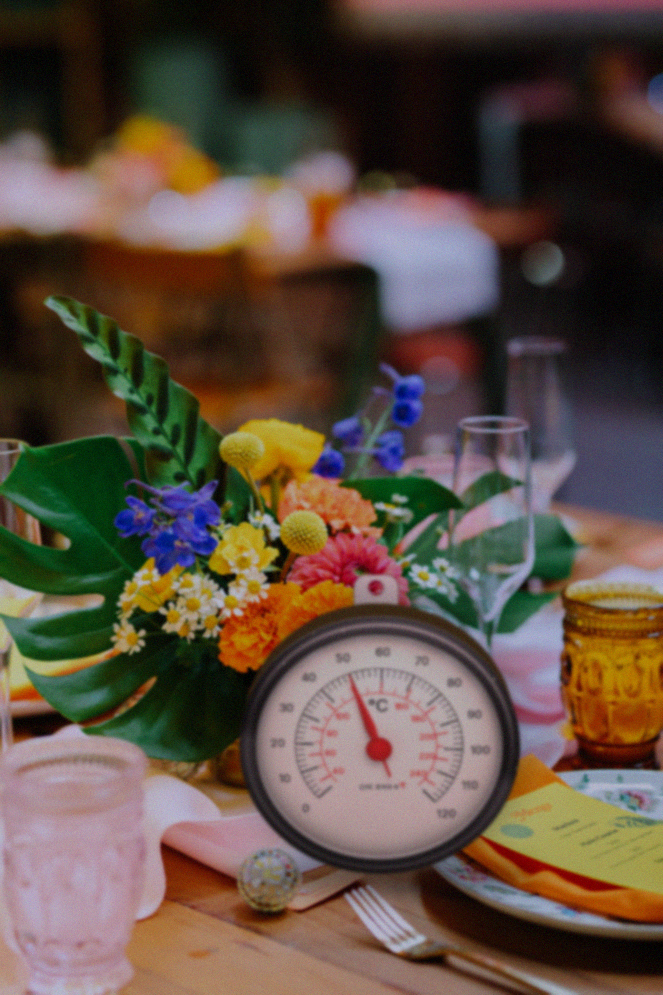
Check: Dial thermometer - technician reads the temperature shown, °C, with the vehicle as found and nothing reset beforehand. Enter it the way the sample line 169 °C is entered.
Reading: 50 °C
